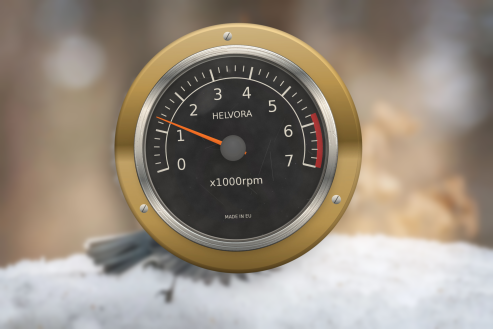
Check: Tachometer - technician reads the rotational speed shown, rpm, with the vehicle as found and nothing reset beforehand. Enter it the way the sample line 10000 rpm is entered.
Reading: 1300 rpm
